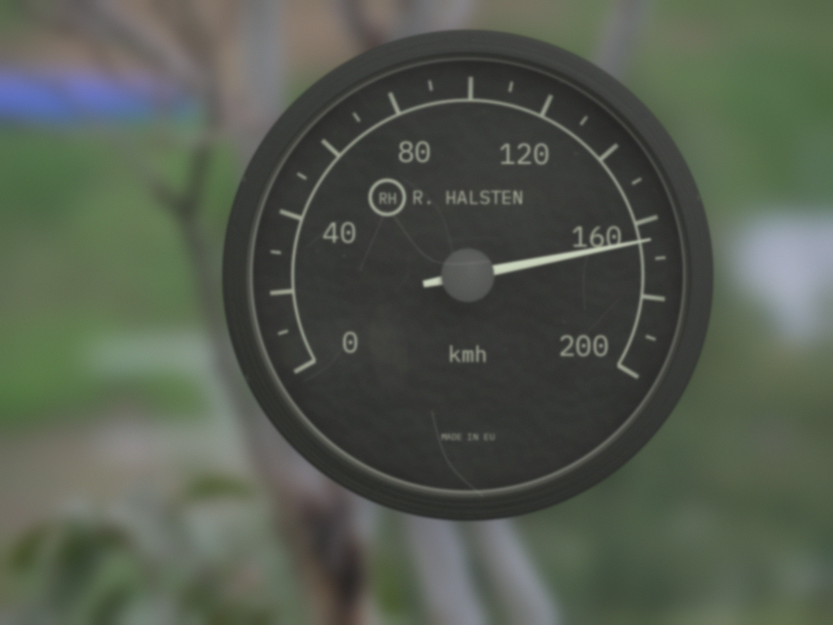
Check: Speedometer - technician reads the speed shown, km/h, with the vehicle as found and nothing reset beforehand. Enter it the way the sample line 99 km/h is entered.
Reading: 165 km/h
